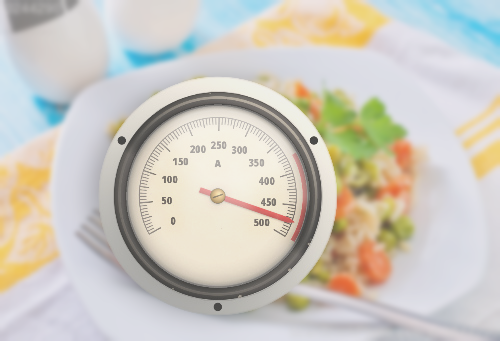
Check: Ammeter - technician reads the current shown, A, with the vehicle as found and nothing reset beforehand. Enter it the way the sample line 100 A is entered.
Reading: 475 A
